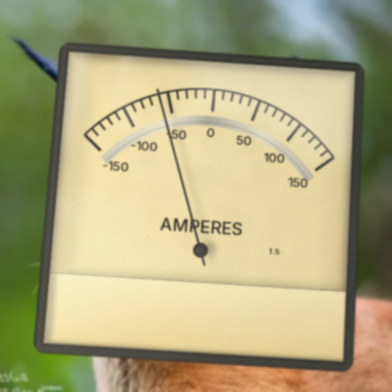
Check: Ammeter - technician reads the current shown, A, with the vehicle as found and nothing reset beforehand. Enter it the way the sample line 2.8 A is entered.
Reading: -60 A
